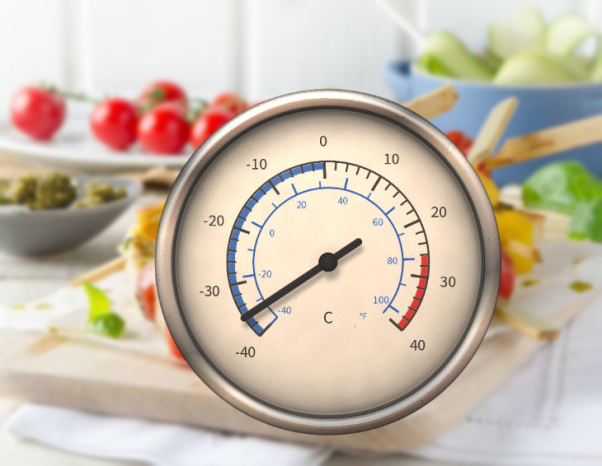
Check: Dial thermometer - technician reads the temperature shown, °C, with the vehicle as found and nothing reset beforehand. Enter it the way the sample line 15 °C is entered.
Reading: -36 °C
